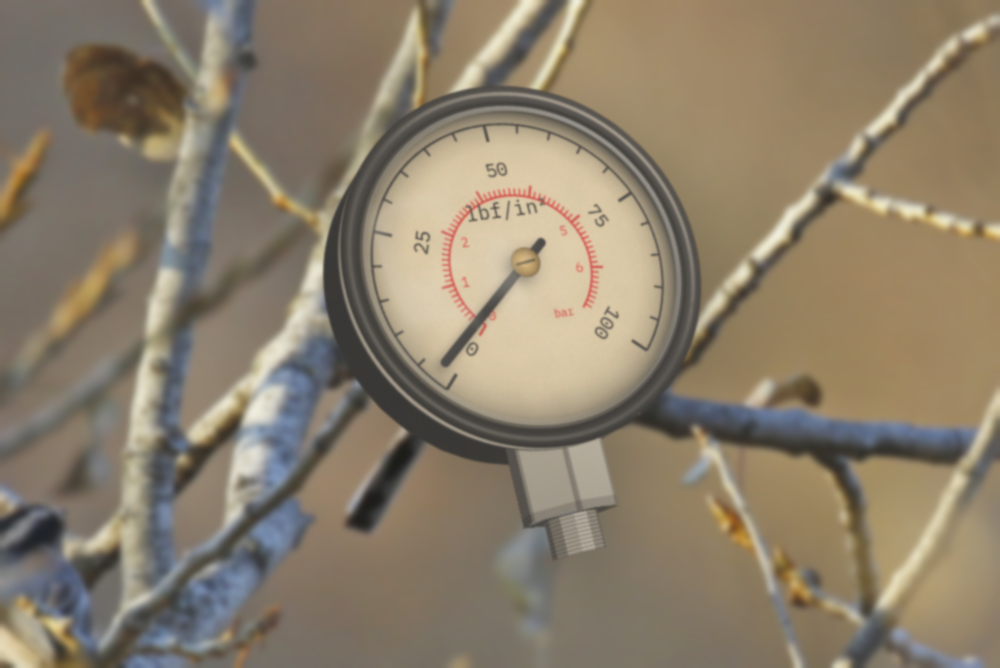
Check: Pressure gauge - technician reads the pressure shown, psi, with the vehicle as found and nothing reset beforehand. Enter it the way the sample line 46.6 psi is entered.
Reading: 2.5 psi
